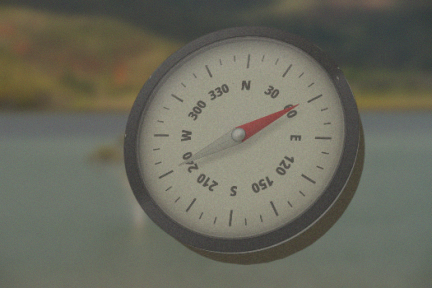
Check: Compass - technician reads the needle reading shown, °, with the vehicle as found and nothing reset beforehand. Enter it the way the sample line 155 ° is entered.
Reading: 60 °
